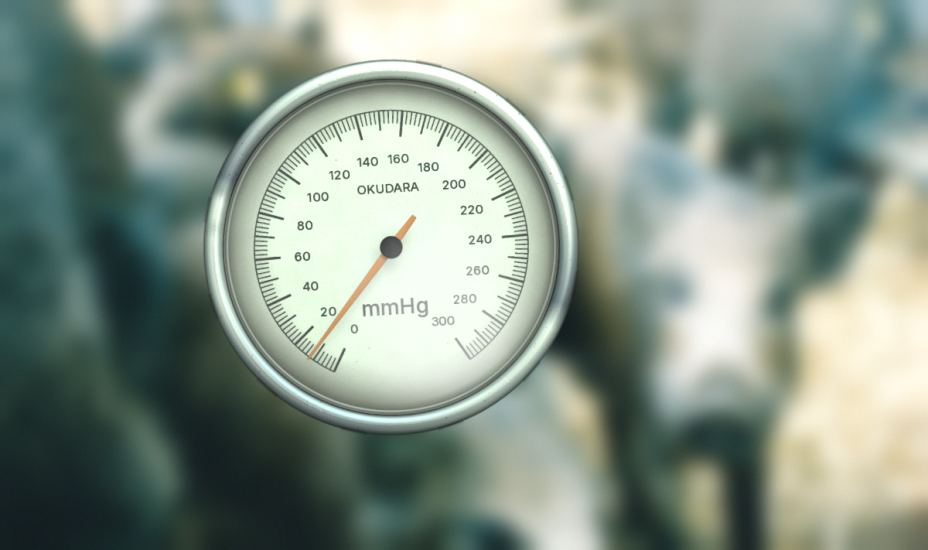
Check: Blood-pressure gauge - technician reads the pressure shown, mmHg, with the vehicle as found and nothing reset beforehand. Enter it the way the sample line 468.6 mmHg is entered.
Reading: 12 mmHg
